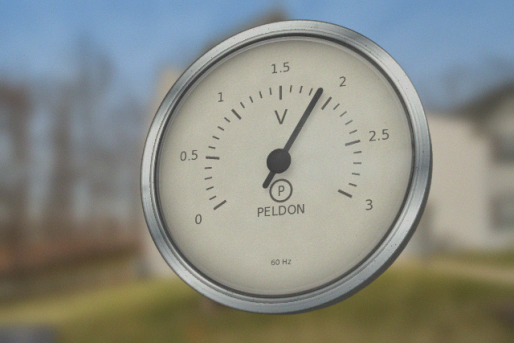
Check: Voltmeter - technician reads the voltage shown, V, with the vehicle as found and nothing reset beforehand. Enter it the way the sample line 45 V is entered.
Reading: 1.9 V
